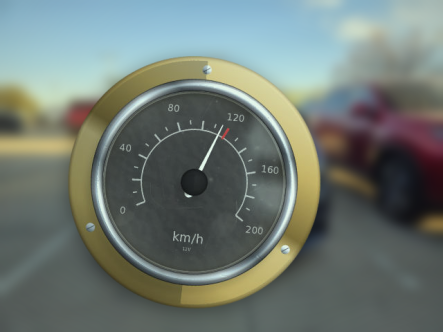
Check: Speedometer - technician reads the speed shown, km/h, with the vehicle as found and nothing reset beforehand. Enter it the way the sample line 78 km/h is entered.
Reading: 115 km/h
